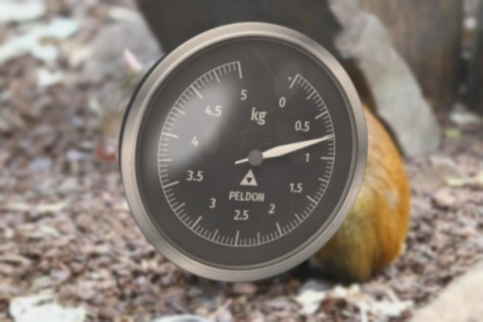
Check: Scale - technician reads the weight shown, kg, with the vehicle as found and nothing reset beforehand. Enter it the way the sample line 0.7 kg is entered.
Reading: 0.75 kg
